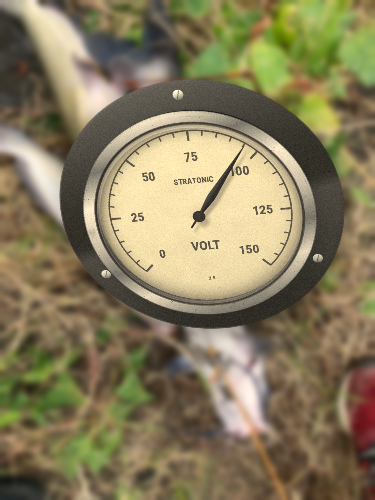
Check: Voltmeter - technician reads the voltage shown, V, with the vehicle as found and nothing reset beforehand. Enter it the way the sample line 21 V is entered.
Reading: 95 V
